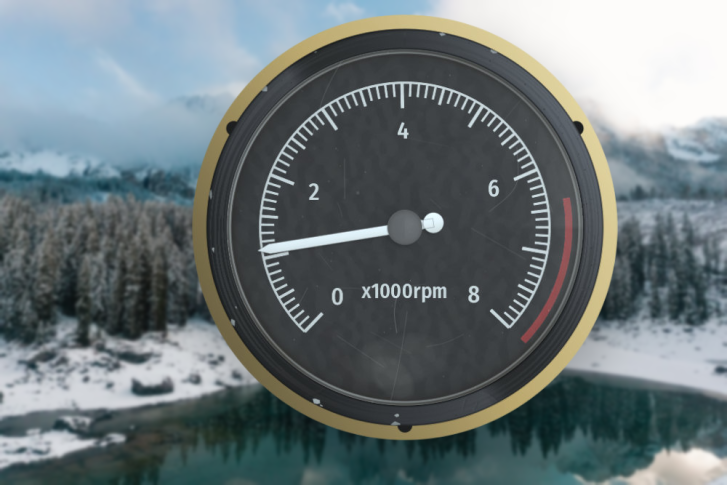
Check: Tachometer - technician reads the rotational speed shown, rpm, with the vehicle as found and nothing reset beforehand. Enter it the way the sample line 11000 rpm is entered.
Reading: 1100 rpm
